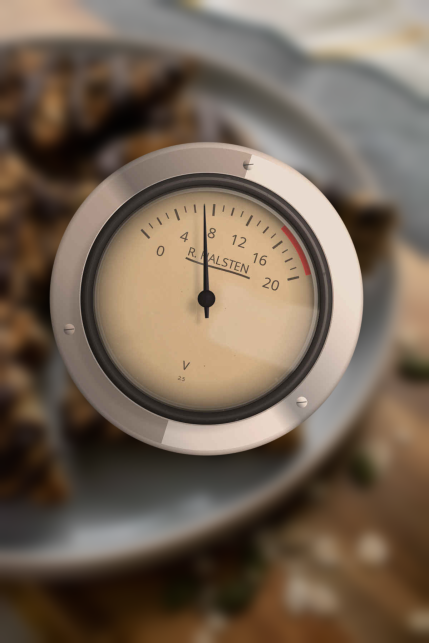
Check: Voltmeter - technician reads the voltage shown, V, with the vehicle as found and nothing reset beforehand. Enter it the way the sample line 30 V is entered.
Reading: 7 V
